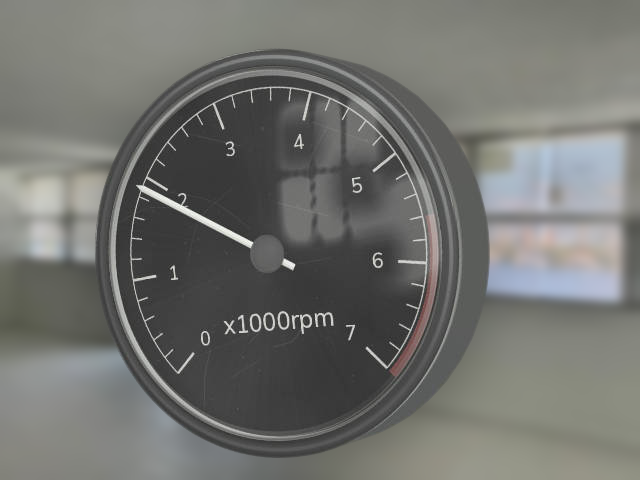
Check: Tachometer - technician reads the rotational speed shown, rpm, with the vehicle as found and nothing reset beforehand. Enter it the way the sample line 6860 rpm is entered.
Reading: 1900 rpm
